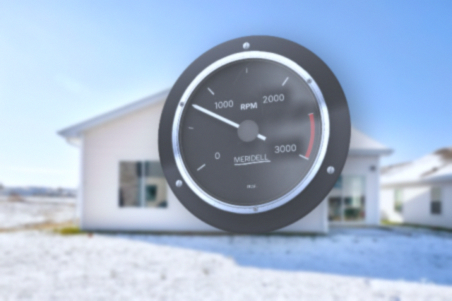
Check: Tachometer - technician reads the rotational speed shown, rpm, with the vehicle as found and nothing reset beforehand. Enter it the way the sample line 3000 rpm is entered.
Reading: 750 rpm
